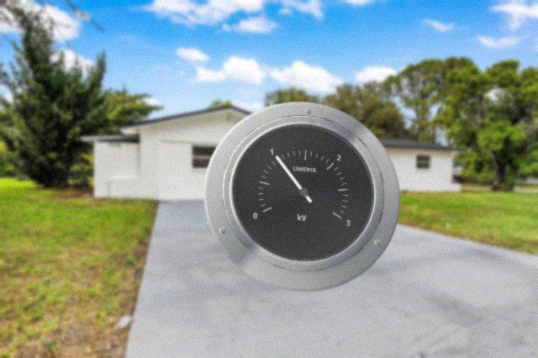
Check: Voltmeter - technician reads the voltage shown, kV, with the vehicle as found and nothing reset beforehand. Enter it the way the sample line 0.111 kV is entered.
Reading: 1 kV
